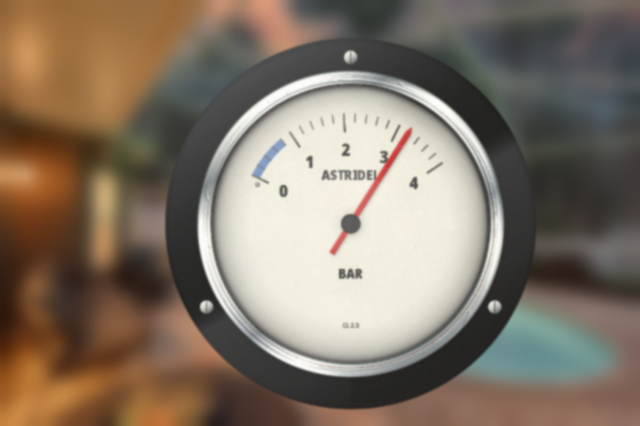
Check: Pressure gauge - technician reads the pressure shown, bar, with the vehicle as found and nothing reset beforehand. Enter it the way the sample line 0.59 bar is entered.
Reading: 3.2 bar
